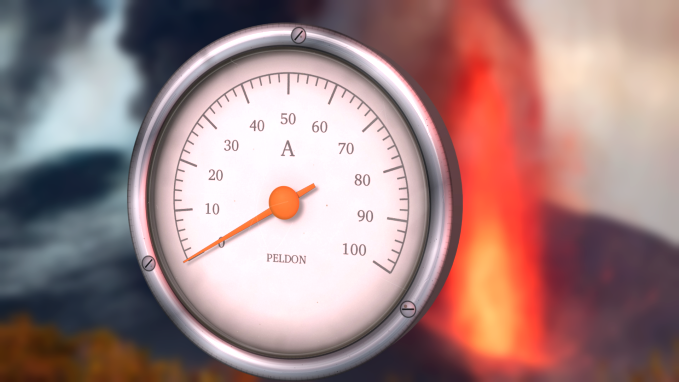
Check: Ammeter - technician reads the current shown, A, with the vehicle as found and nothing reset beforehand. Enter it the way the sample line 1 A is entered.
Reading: 0 A
